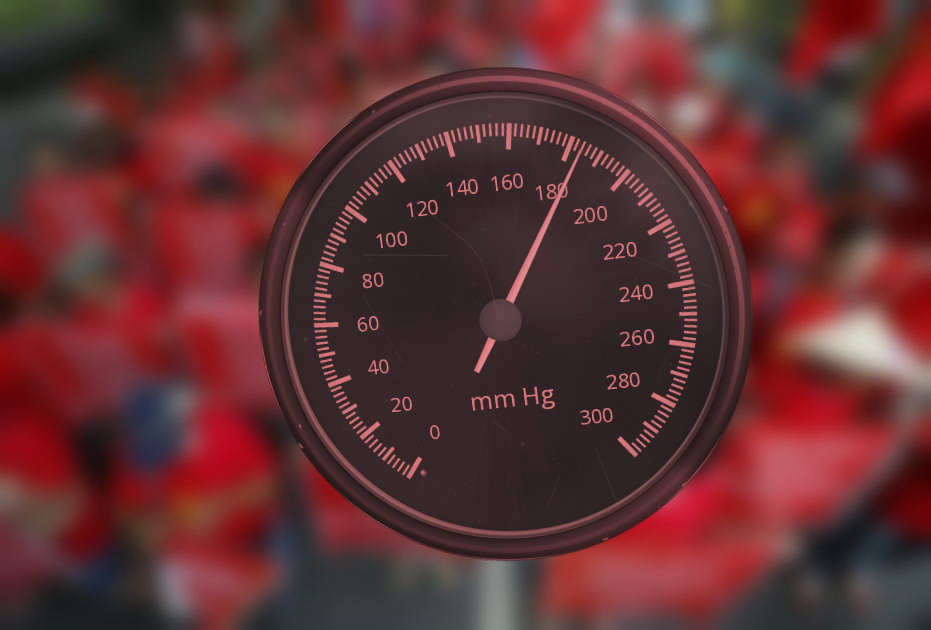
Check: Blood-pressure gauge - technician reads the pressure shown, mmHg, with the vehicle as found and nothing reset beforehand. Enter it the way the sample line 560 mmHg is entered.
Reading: 184 mmHg
